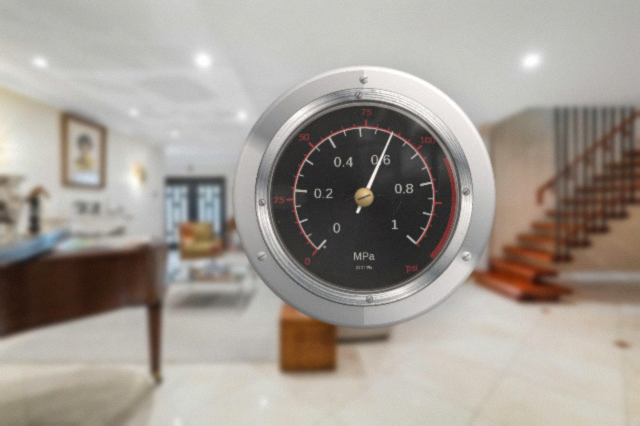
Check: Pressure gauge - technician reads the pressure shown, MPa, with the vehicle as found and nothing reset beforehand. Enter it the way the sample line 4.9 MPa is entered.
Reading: 0.6 MPa
